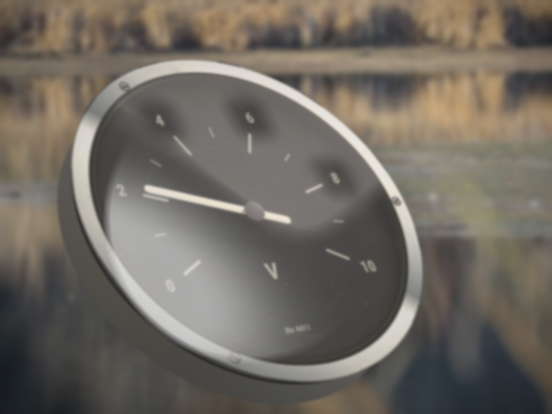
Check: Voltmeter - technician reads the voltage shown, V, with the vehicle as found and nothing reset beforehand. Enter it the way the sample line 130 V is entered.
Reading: 2 V
